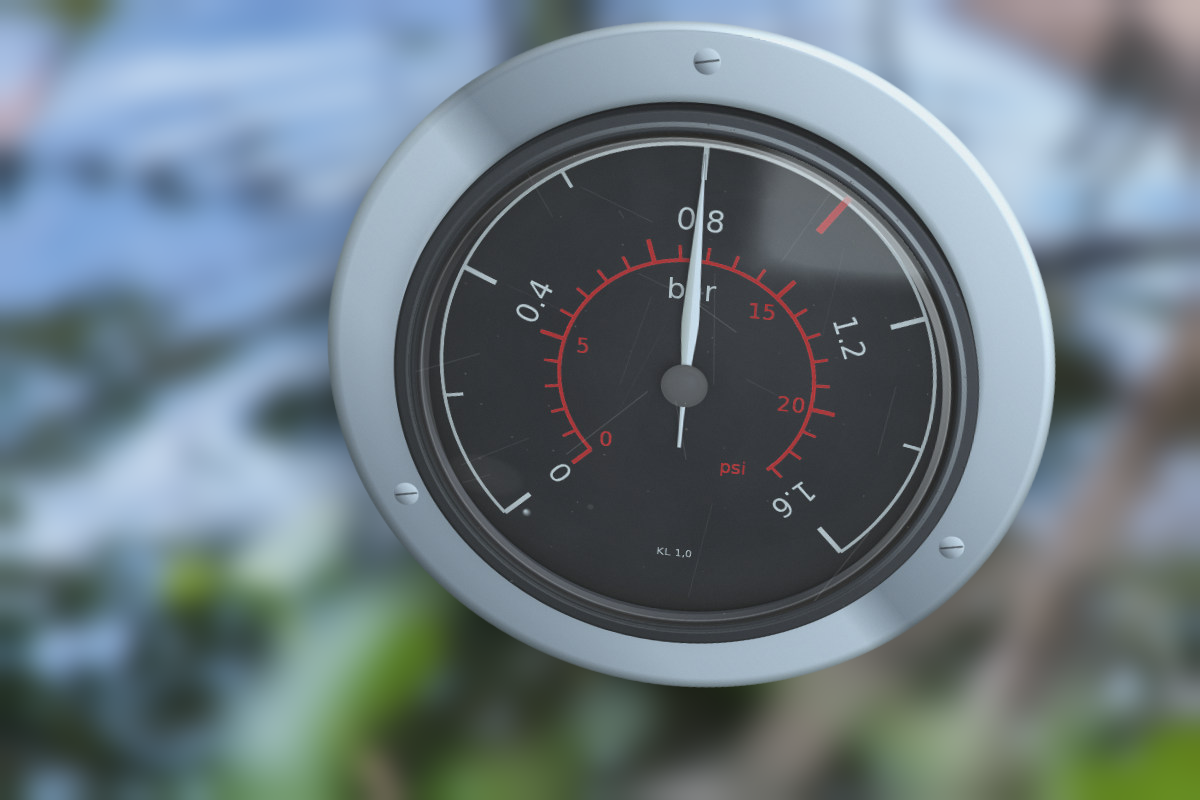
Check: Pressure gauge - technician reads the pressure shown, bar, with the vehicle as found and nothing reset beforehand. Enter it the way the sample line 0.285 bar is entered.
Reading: 0.8 bar
